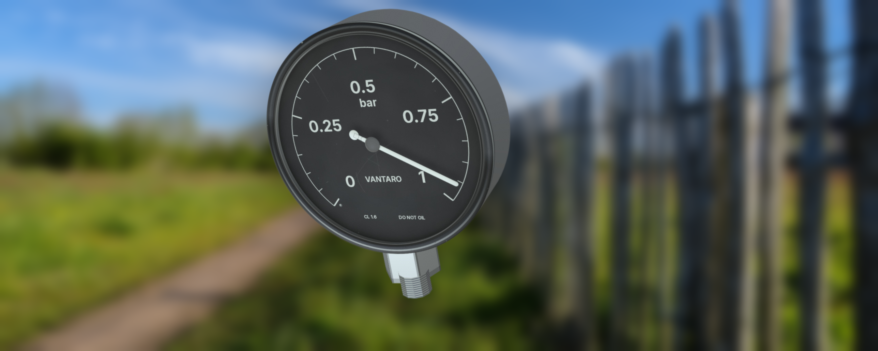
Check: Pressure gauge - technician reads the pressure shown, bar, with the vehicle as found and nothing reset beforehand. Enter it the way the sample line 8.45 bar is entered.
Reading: 0.95 bar
